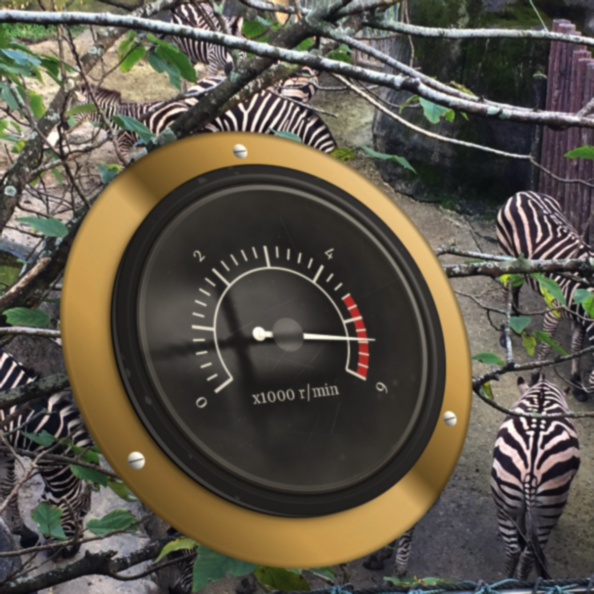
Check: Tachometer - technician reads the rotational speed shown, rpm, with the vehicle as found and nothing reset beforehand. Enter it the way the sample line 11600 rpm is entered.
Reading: 5400 rpm
